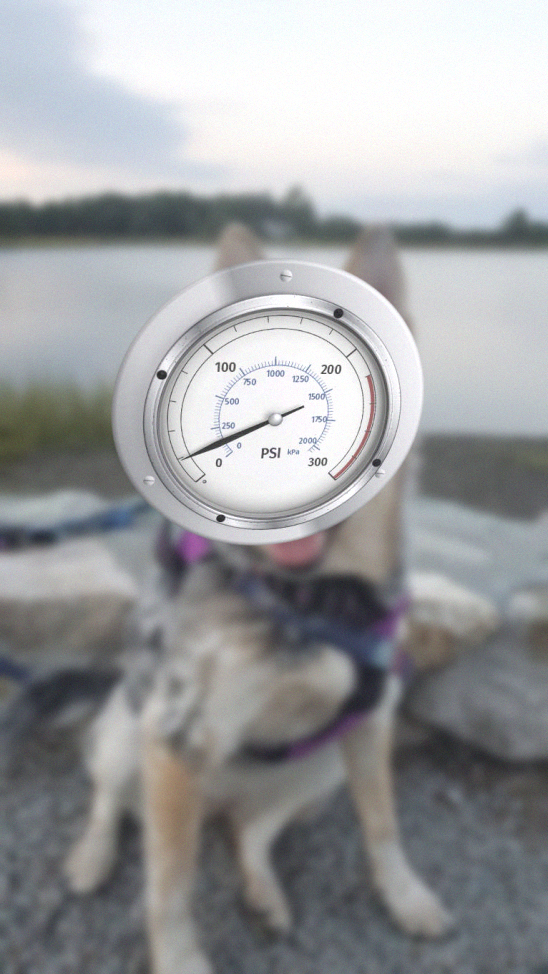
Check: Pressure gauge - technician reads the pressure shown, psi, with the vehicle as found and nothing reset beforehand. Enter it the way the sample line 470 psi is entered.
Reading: 20 psi
